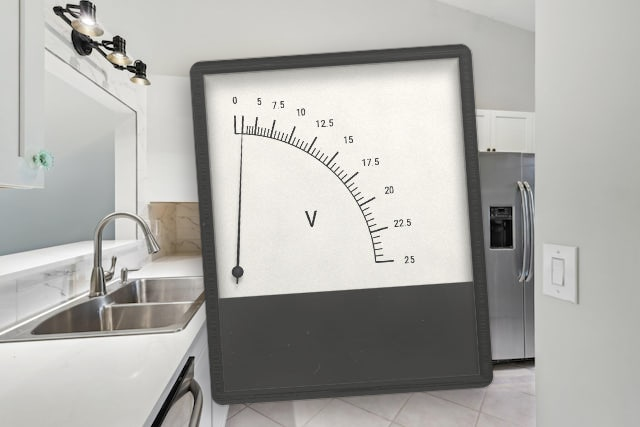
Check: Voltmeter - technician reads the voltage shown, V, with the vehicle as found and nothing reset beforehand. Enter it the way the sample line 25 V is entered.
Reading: 2.5 V
